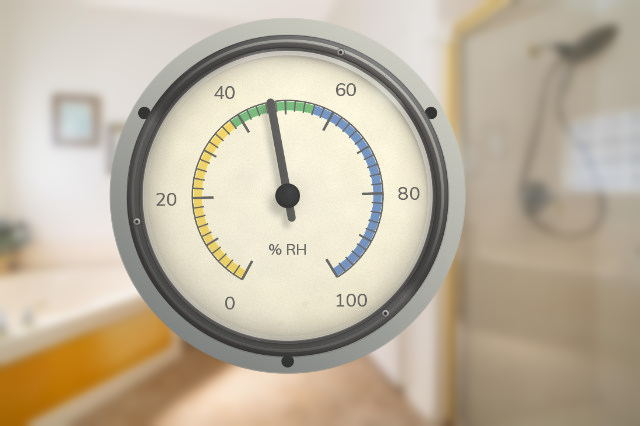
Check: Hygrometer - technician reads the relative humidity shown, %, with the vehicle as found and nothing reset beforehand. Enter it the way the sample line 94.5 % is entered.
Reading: 47 %
